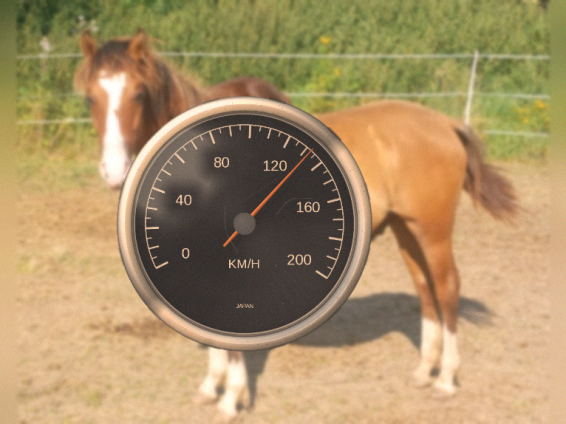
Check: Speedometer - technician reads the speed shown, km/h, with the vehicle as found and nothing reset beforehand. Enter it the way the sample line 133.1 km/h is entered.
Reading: 132.5 km/h
